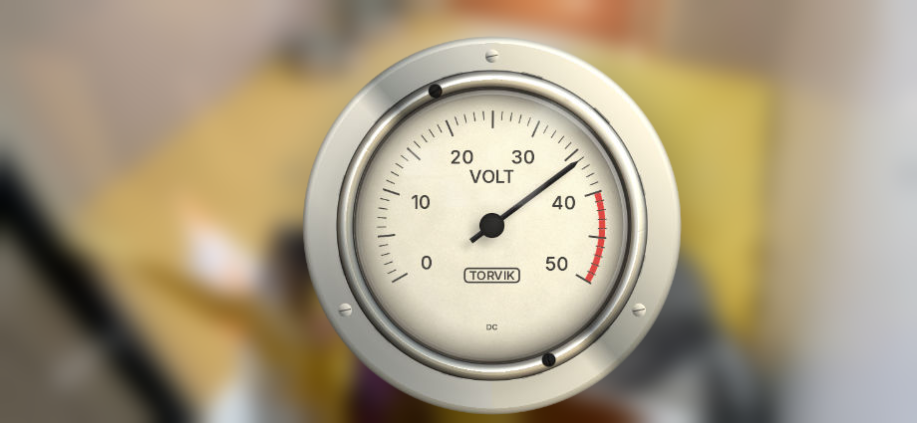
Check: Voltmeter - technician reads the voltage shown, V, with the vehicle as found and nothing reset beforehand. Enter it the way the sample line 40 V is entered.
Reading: 36 V
